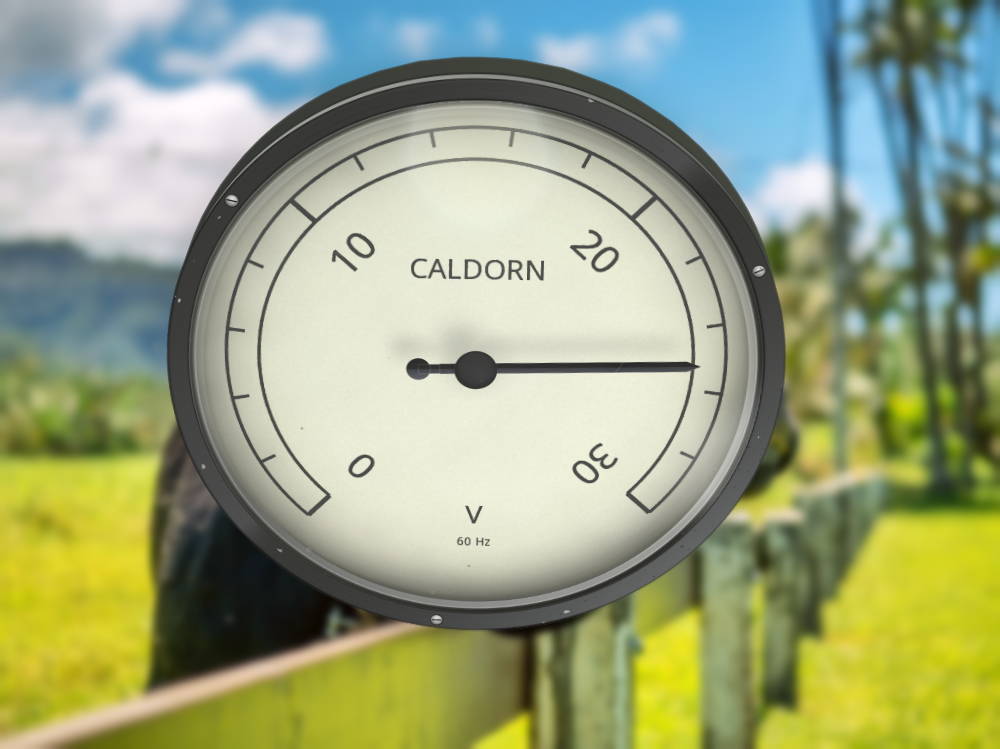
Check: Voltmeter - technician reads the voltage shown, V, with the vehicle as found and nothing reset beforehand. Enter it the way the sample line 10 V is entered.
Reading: 25 V
